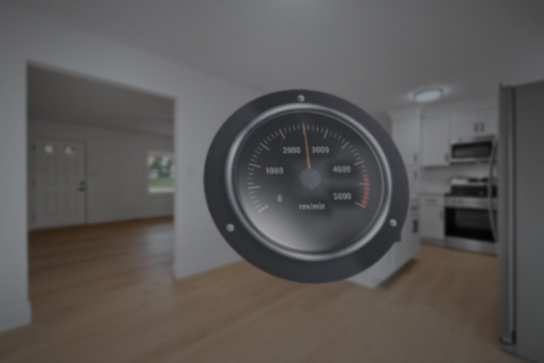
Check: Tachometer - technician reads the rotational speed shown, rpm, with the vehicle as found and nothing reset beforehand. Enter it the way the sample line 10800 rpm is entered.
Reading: 2500 rpm
